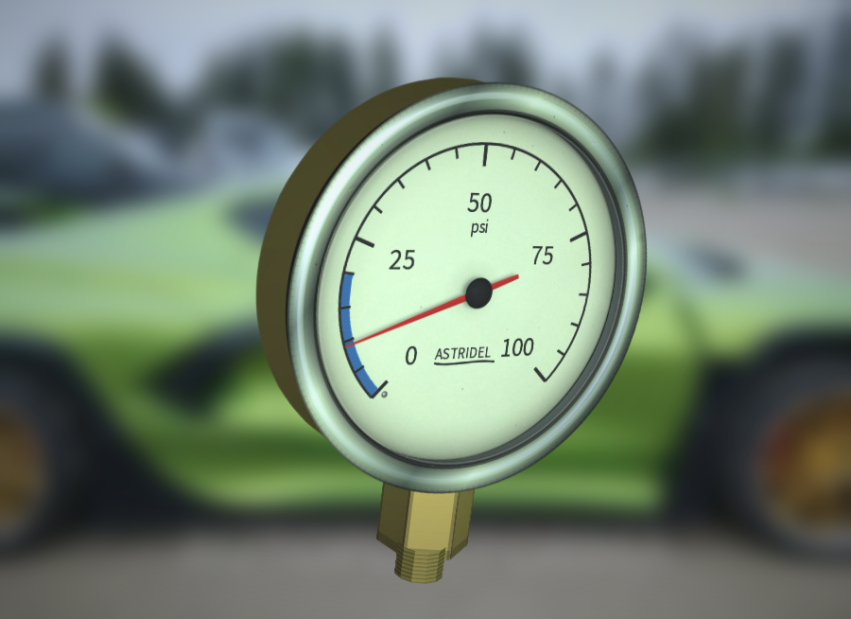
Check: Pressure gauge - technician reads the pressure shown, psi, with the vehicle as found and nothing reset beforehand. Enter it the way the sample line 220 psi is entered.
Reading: 10 psi
